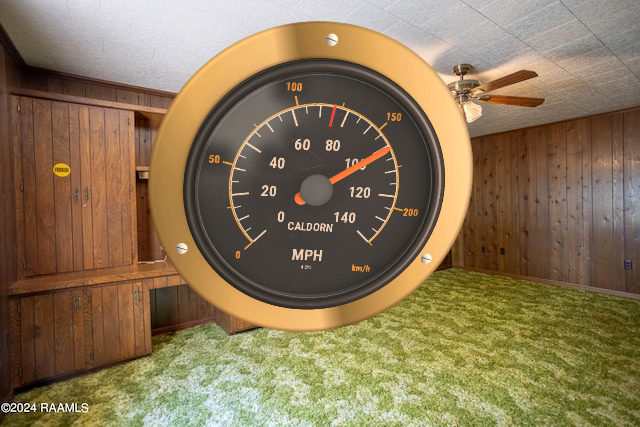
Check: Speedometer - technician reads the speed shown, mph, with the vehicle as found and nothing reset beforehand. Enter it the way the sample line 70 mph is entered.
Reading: 100 mph
